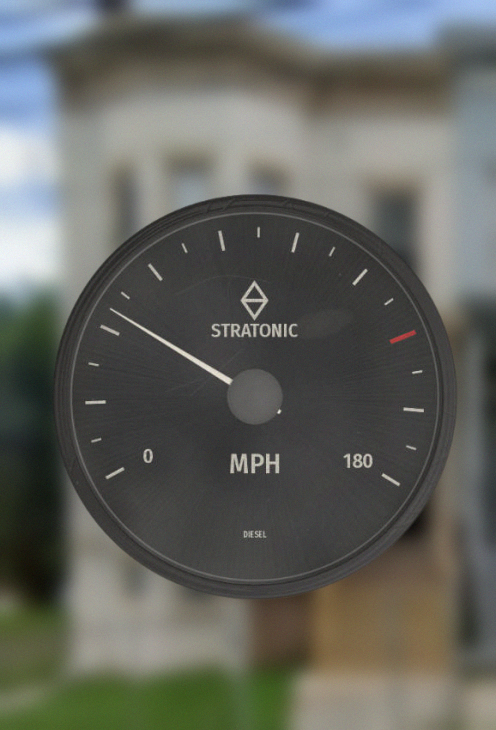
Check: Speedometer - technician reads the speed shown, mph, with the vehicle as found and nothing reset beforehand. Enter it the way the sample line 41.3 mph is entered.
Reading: 45 mph
